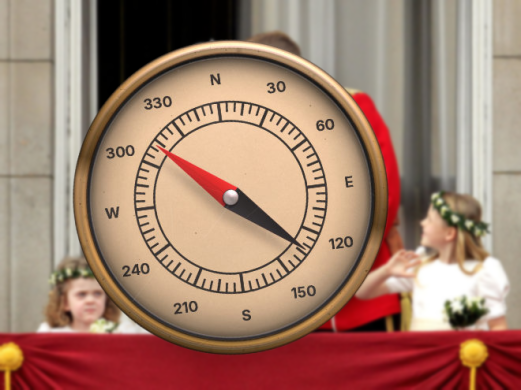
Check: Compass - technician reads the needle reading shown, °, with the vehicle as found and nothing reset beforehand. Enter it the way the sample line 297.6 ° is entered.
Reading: 312.5 °
